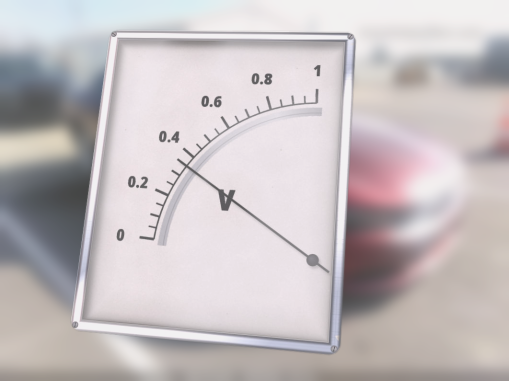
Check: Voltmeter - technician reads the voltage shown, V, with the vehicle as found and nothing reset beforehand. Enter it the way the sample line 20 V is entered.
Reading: 0.35 V
